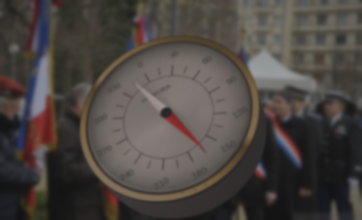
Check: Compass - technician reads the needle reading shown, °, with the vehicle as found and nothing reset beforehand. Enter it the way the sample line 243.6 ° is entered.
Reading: 165 °
